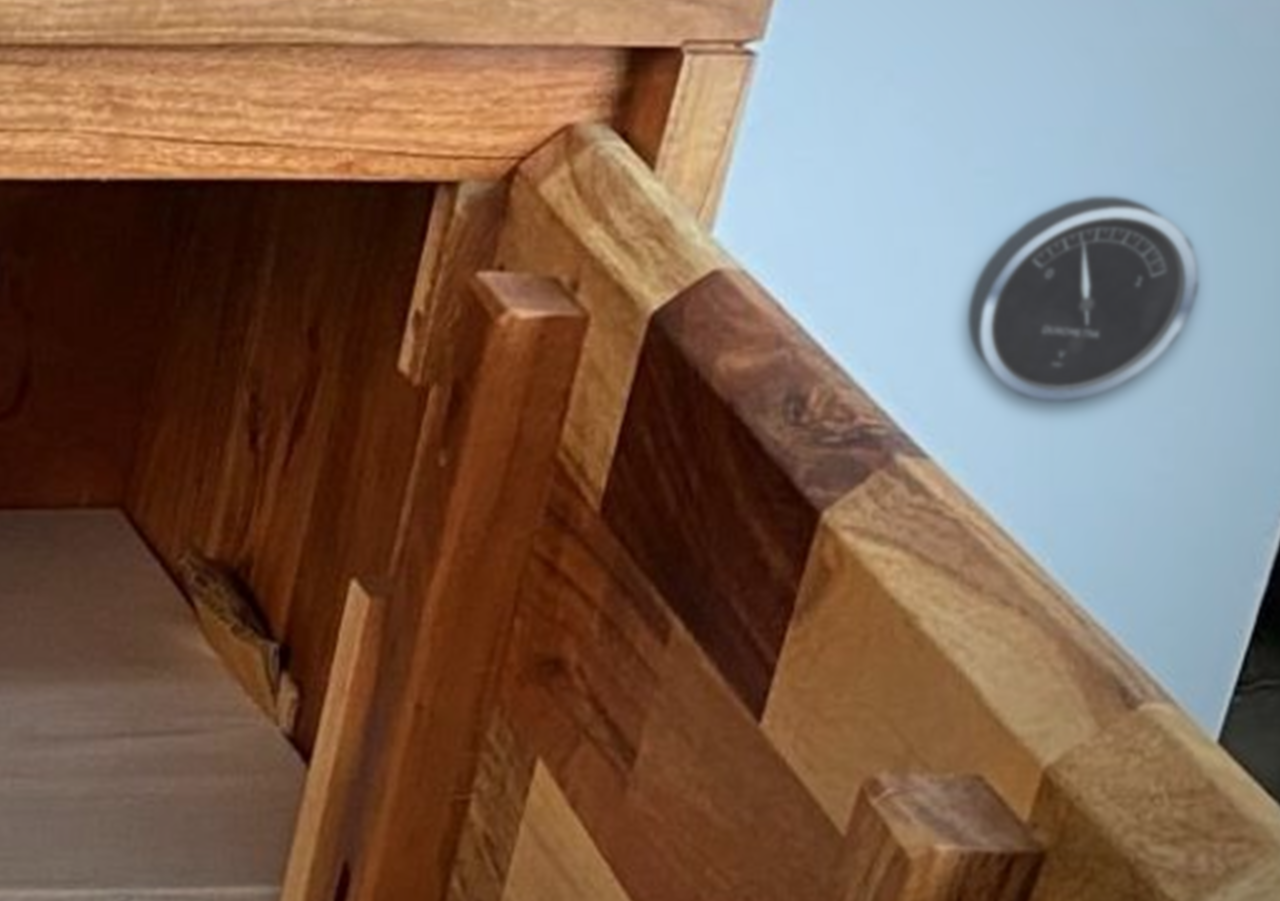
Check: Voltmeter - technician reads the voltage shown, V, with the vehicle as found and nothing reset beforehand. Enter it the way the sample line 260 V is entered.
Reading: 0.3 V
